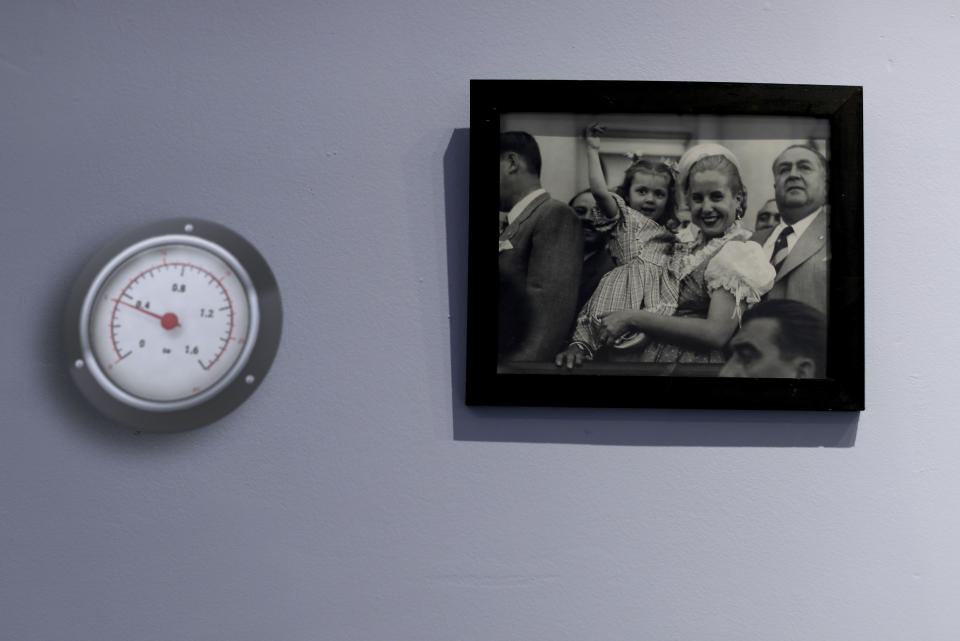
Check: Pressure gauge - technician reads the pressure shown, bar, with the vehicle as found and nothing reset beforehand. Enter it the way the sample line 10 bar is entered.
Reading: 0.35 bar
